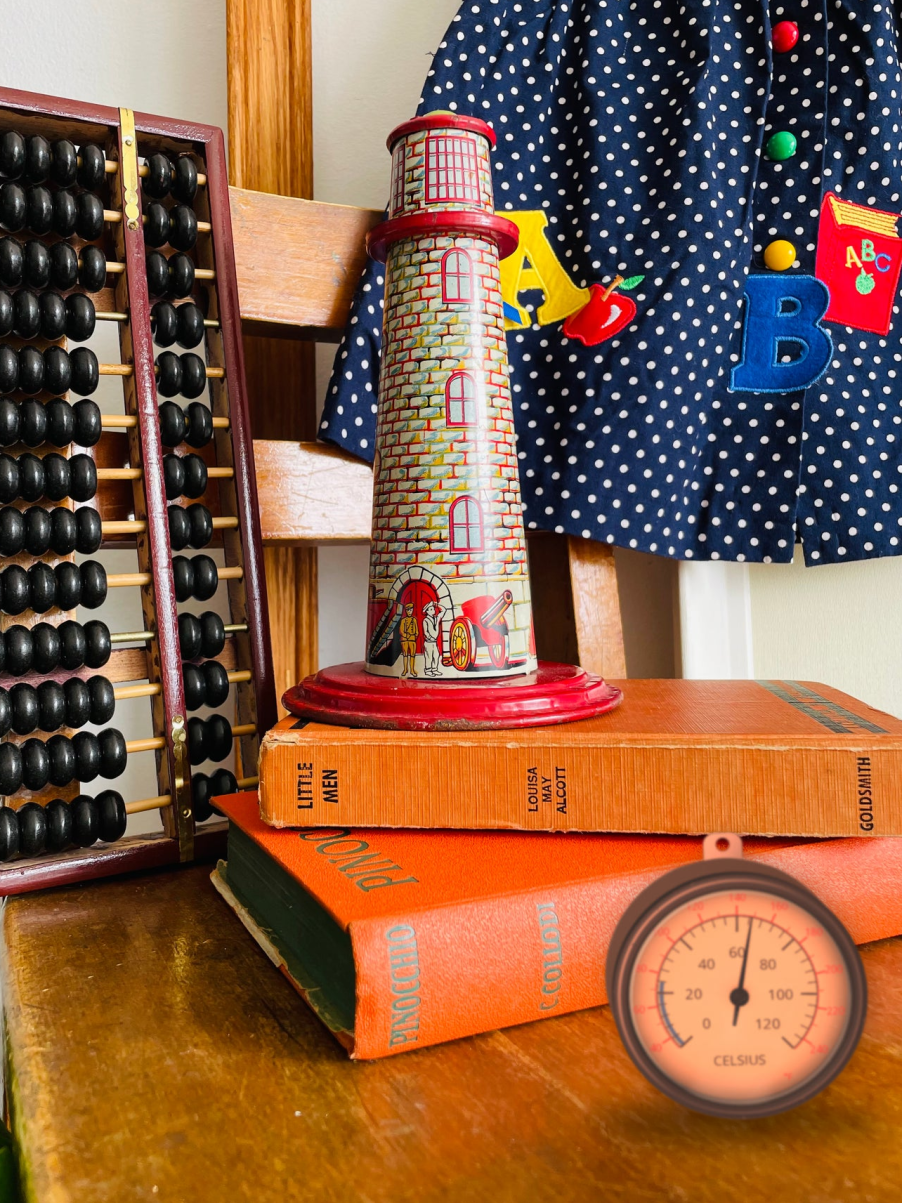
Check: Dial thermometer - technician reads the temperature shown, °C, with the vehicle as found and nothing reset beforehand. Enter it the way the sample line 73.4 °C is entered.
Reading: 64 °C
